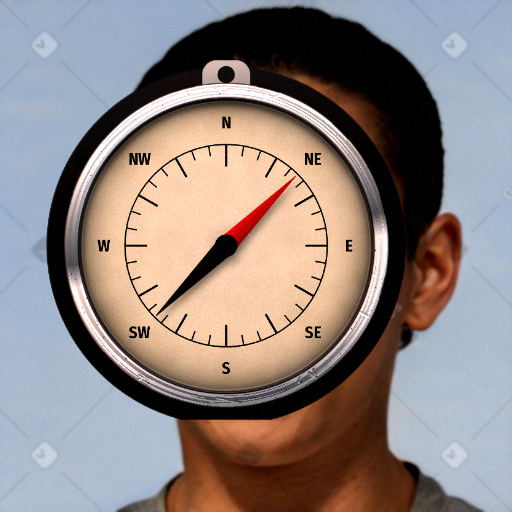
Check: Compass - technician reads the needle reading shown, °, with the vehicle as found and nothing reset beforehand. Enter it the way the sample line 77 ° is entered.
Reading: 45 °
